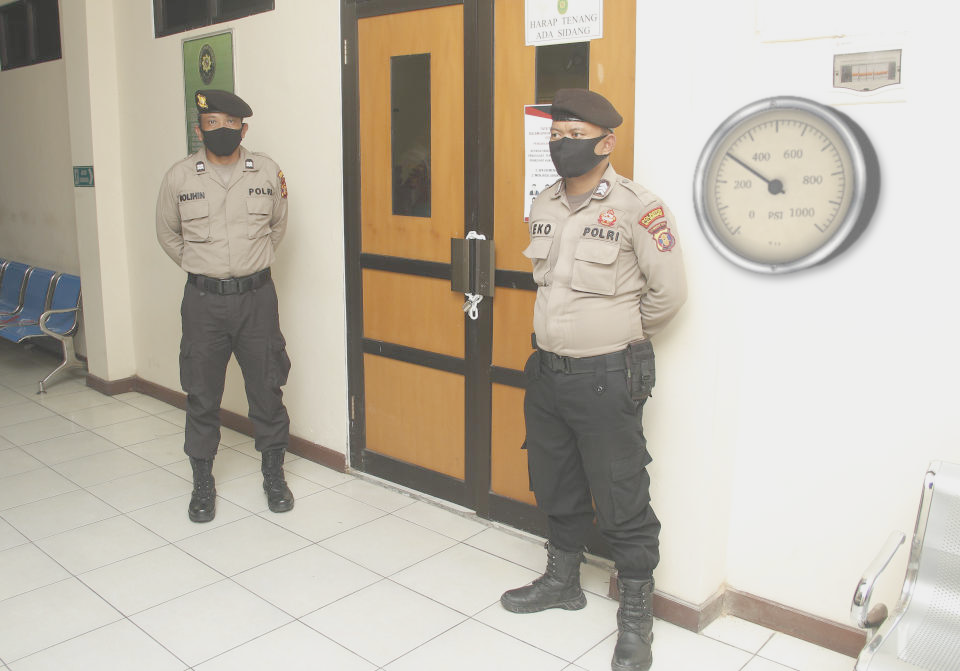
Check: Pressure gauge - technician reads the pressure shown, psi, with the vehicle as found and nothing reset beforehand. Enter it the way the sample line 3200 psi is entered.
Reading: 300 psi
